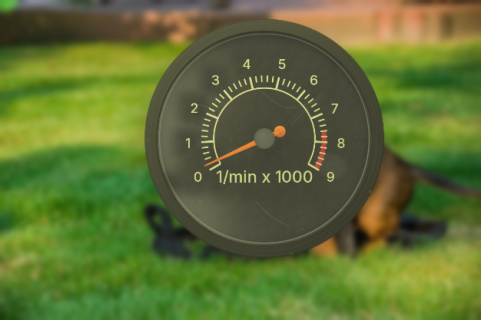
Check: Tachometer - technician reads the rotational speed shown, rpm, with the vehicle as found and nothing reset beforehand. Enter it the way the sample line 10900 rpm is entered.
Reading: 200 rpm
